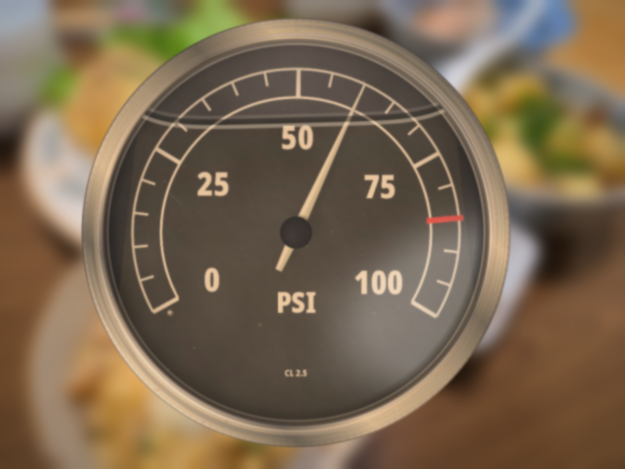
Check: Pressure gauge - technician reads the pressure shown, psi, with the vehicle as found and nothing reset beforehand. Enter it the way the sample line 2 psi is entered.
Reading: 60 psi
